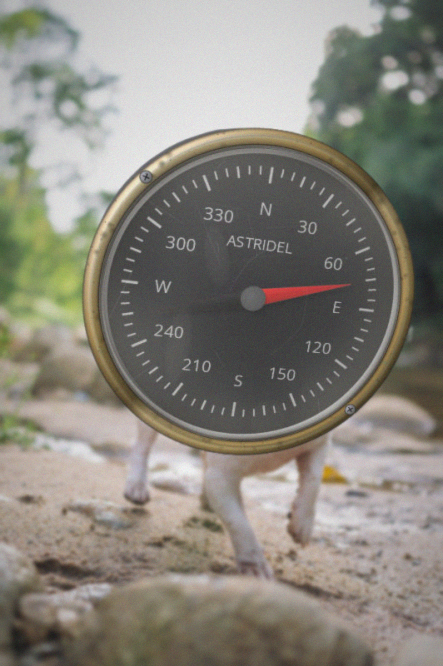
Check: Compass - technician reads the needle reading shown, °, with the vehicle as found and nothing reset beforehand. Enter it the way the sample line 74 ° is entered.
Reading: 75 °
